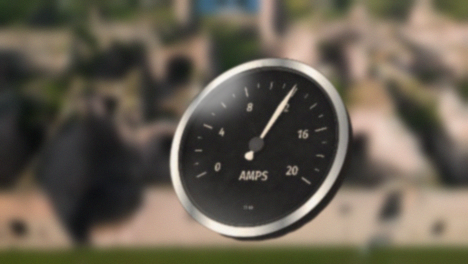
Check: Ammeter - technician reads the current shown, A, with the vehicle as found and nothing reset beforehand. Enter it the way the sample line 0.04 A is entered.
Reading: 12 A
